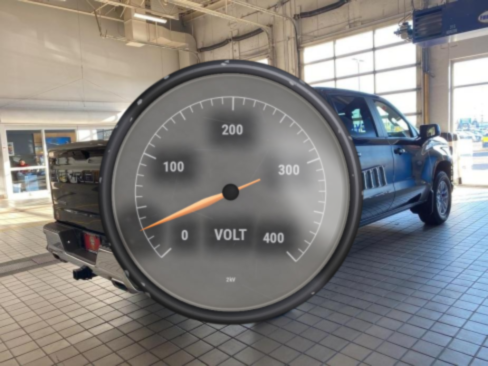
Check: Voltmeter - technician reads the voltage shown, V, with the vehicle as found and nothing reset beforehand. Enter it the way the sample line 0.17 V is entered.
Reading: 30 V
